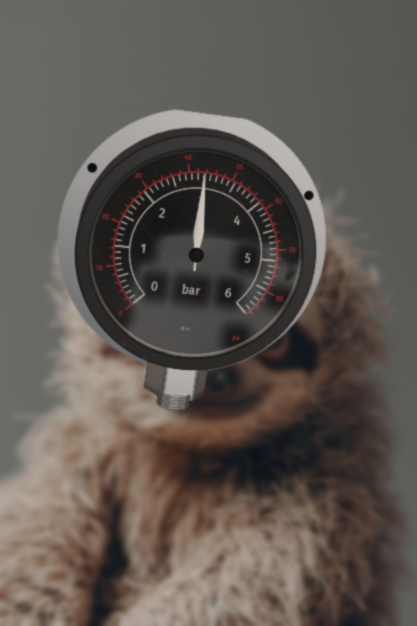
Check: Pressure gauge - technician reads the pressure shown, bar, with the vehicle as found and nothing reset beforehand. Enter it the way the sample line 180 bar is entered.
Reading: 3 bar
